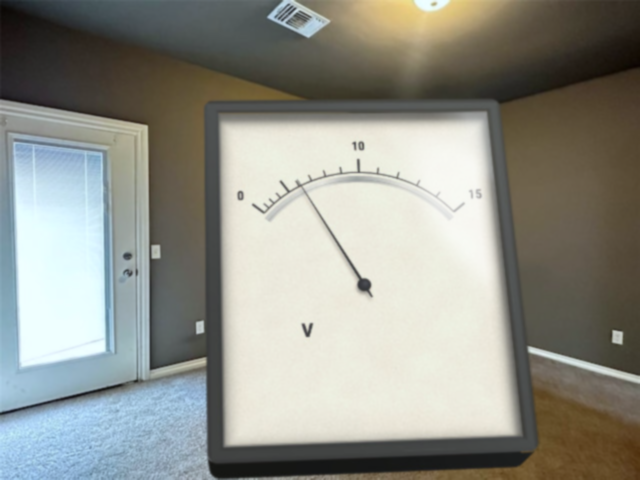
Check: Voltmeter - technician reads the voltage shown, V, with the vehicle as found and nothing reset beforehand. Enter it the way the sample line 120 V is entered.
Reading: 6 V
